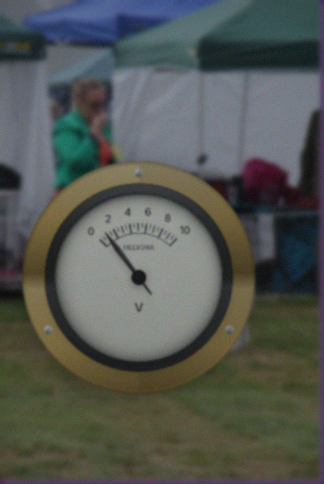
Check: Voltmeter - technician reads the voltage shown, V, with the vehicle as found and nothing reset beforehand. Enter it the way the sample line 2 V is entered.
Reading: 1 V
